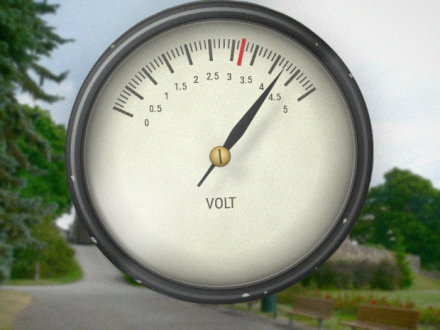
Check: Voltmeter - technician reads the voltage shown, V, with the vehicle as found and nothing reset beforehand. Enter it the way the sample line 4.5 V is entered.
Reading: 4.2 V
